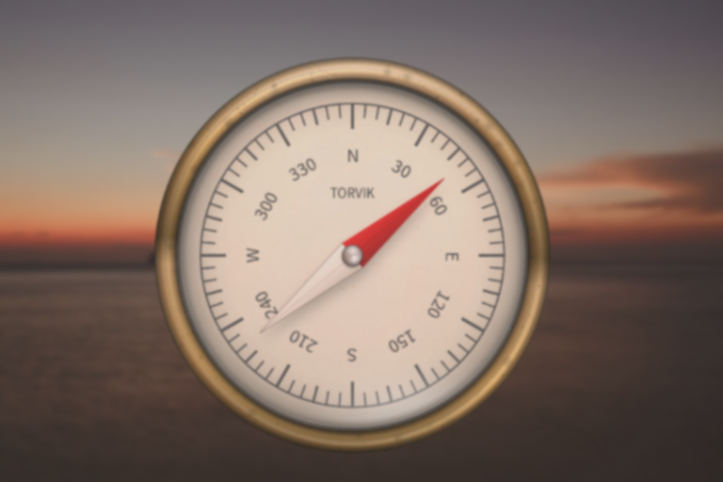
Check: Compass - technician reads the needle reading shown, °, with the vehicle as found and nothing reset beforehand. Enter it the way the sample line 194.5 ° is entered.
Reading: 50 °
